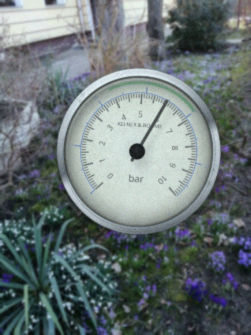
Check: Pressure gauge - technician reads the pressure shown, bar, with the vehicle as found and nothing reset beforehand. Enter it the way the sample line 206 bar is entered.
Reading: 6 bar
